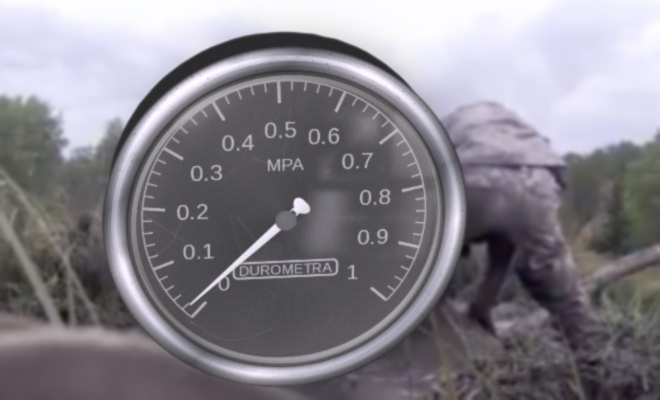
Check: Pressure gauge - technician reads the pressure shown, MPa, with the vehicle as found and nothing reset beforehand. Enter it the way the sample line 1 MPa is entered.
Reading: 0.02 MPa
